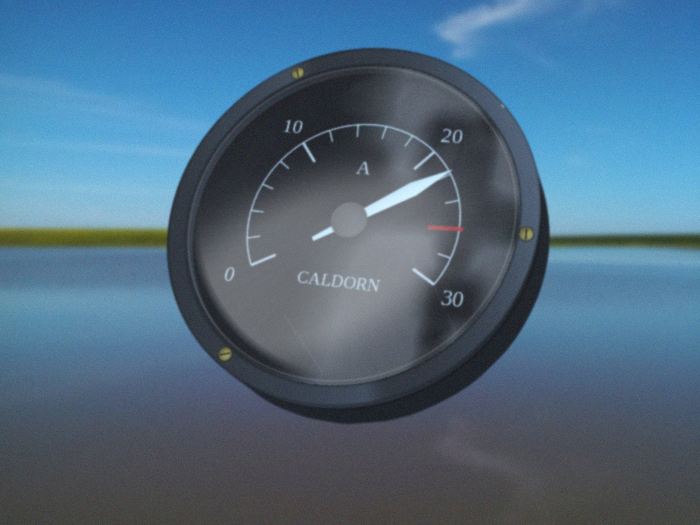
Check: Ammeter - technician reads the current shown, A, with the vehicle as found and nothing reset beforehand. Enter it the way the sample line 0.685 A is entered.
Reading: 22 A
